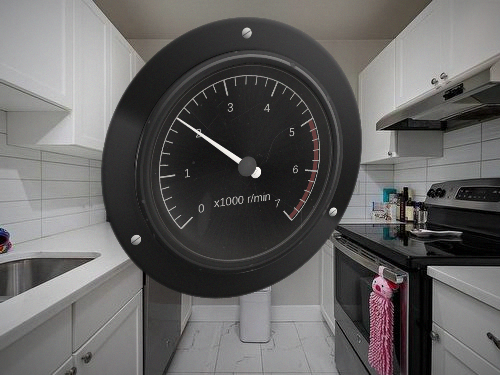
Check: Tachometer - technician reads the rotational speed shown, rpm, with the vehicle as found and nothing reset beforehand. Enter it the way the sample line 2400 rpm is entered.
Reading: 2000 rpm
